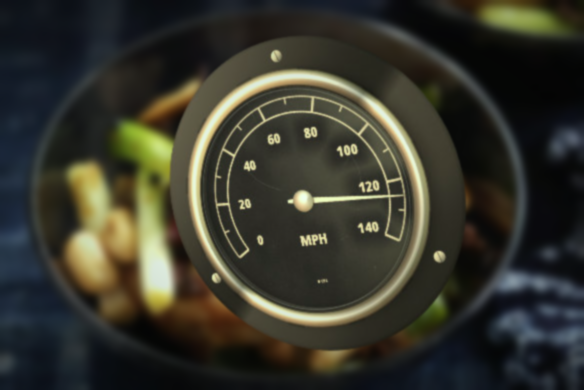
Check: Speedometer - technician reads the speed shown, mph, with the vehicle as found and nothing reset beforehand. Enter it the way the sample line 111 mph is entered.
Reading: 125 mph
